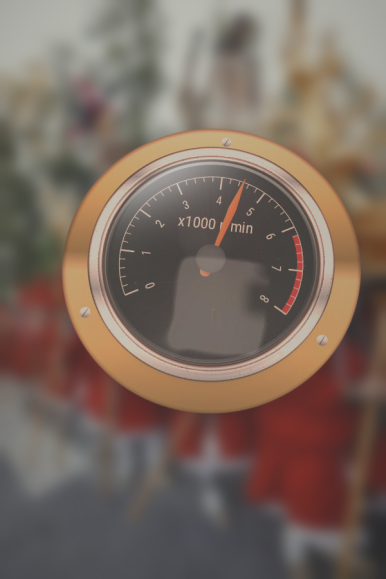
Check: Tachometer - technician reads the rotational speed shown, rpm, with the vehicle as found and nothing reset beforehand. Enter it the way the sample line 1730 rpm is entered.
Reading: 4500 rpm
